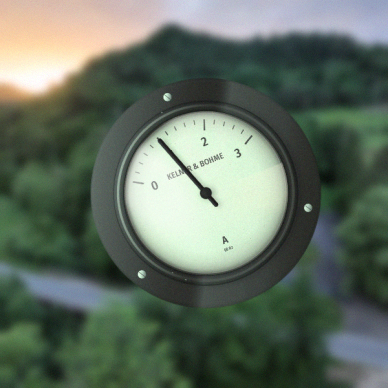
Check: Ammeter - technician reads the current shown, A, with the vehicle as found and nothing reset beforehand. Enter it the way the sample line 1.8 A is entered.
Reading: 1 A
